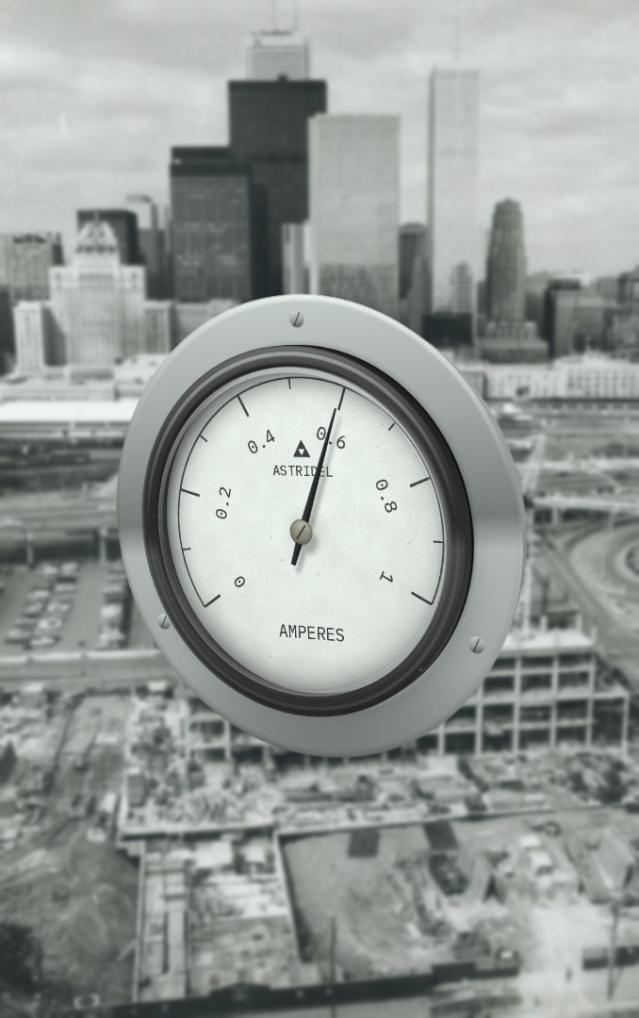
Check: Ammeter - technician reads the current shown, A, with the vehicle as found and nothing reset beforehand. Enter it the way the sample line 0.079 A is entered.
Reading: 0.6 A
